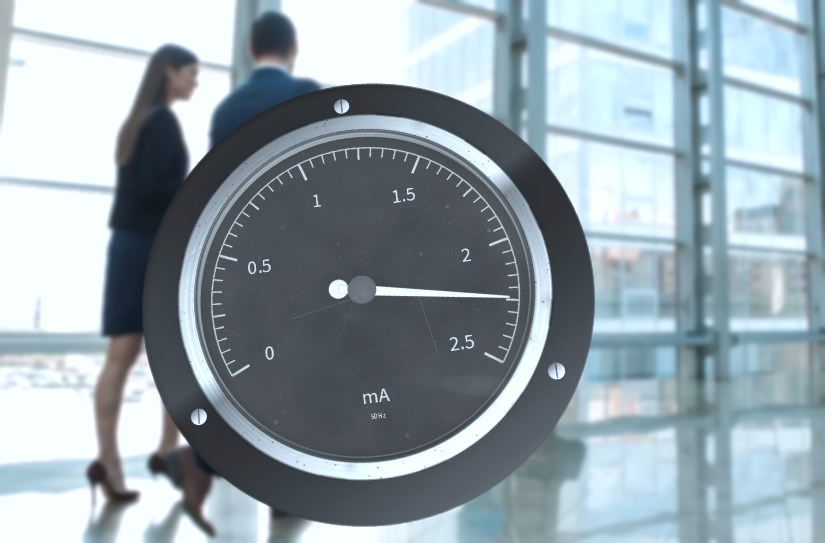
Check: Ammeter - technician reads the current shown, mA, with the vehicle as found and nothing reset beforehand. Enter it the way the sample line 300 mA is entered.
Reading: 2.25 mA
